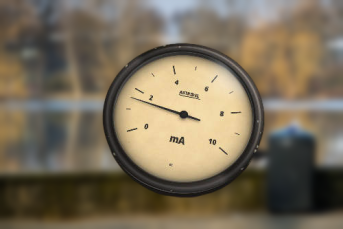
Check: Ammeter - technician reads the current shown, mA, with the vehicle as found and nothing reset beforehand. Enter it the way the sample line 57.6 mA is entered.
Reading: 1.5 mA
